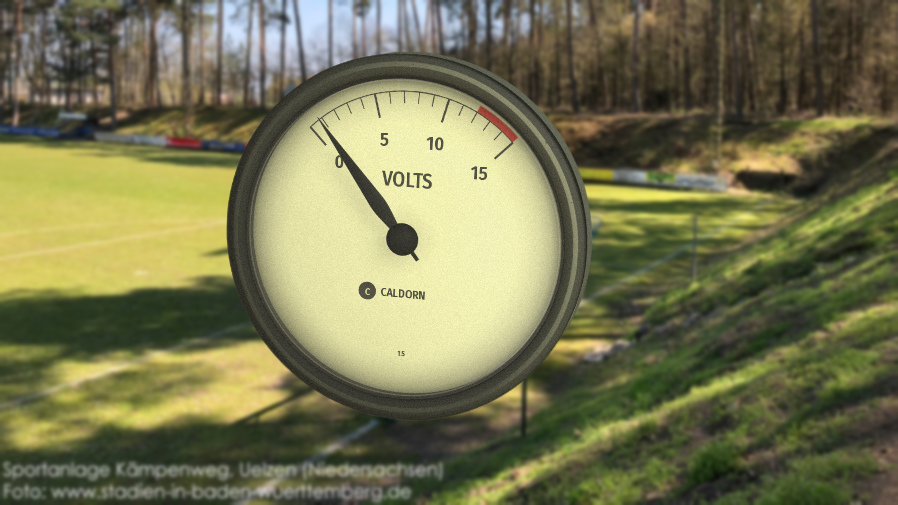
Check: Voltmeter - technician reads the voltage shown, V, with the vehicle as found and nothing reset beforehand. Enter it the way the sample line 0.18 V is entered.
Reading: 1 V
